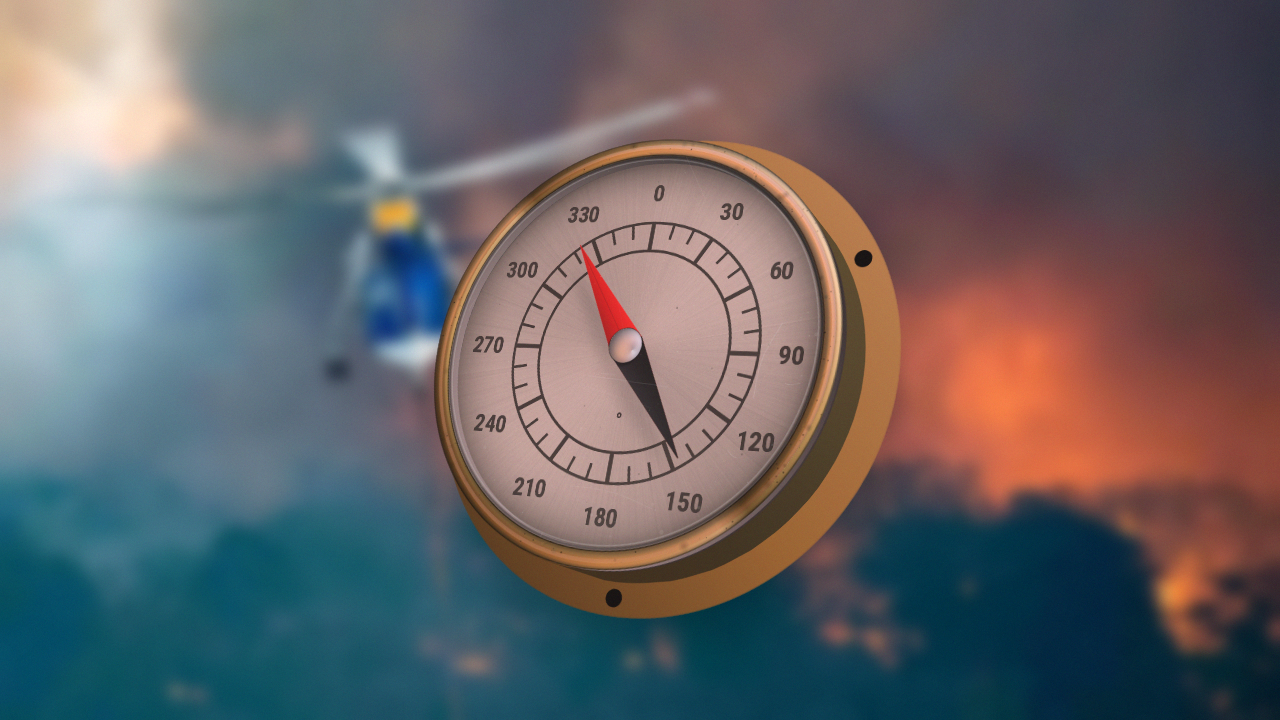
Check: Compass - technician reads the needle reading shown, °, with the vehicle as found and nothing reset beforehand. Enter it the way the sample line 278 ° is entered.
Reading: 325 °
